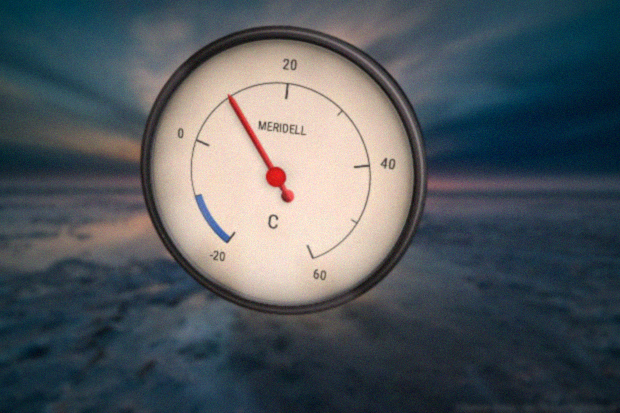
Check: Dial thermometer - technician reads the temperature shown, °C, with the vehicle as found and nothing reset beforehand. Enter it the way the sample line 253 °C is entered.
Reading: 10 °C
